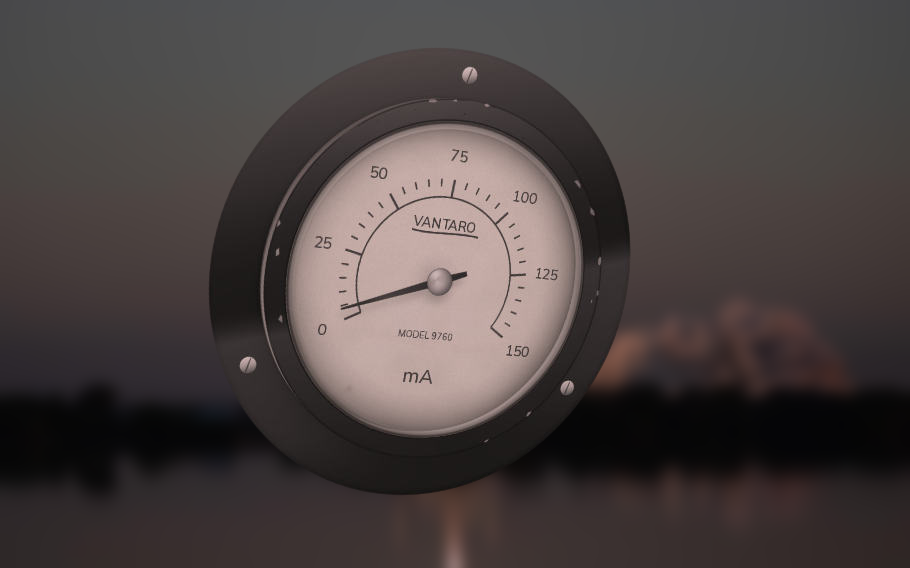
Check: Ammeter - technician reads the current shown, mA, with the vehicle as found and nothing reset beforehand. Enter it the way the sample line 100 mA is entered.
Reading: 5 mA
